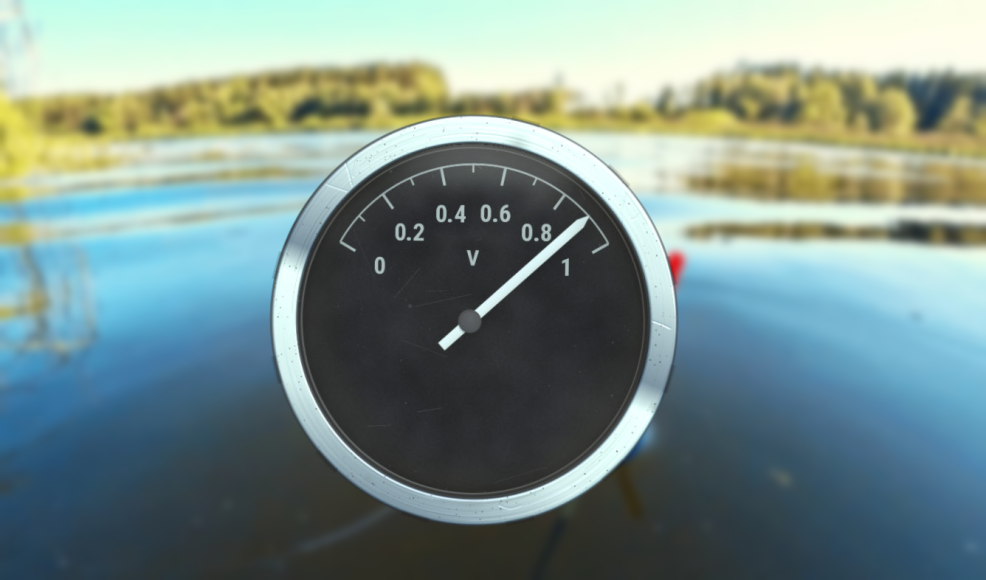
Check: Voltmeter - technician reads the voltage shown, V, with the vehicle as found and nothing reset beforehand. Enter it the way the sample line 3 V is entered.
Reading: 0.9 V
